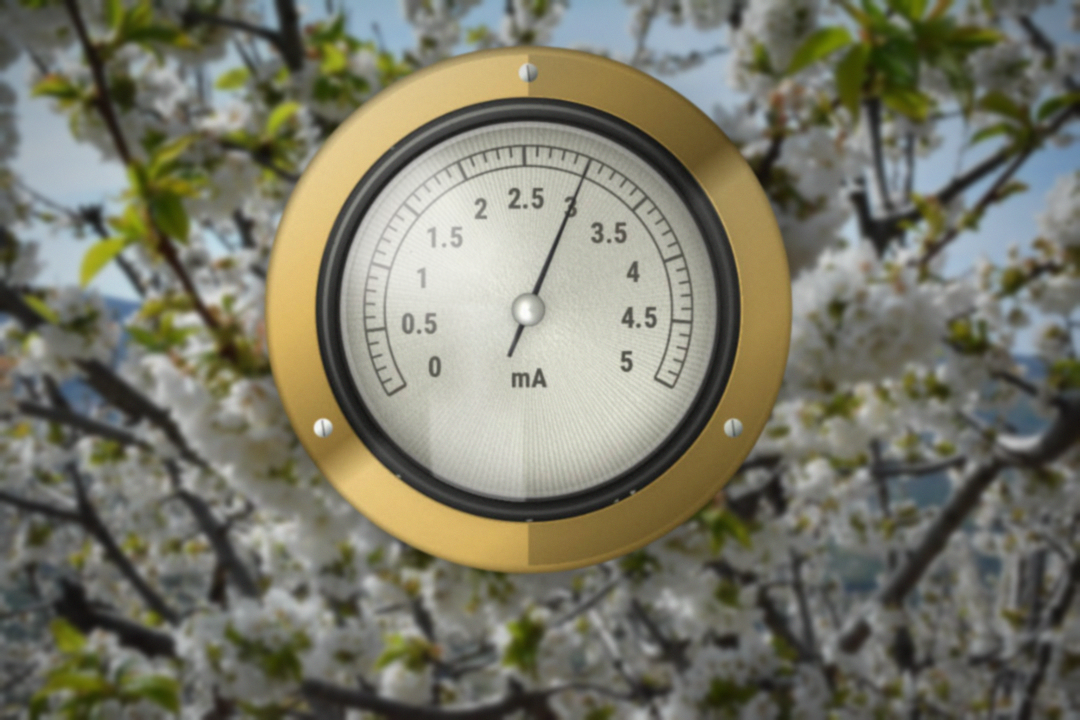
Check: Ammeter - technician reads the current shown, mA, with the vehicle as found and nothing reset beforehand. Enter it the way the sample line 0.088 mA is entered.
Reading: 3 mA
